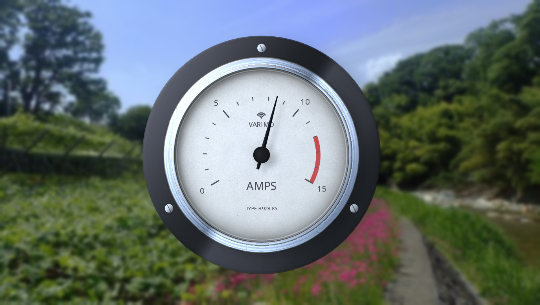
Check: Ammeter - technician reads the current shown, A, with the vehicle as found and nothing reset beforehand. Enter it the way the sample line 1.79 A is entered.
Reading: 8.5 A
